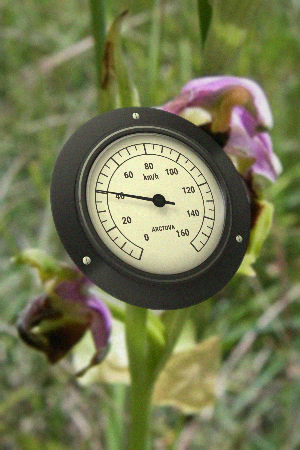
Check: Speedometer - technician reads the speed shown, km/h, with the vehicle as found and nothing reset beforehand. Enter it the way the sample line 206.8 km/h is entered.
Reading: 40 km/h
